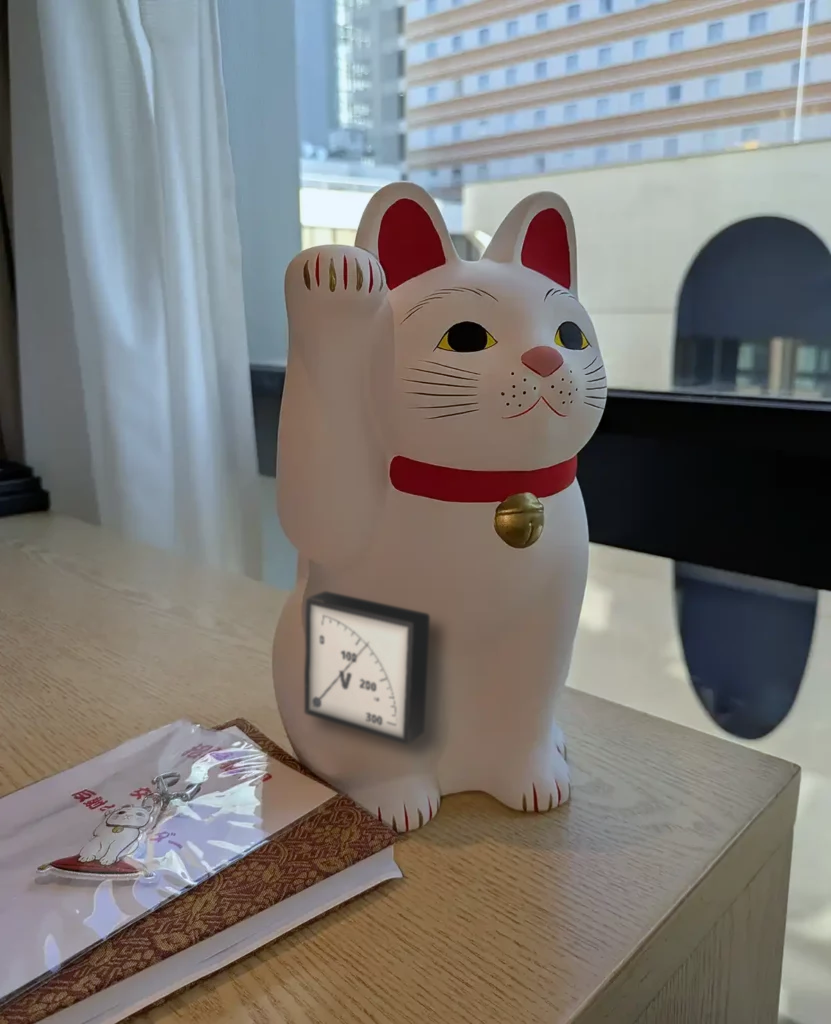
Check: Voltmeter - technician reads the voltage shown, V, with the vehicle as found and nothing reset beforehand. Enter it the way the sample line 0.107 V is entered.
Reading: 120 V
